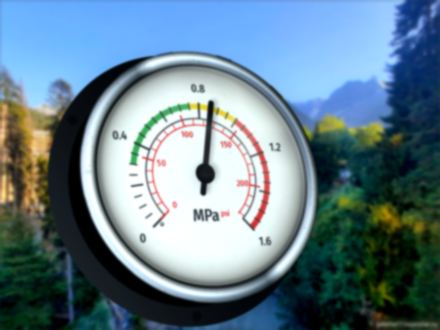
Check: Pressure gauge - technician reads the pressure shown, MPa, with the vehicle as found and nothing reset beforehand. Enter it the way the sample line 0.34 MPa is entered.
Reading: 0.85 MPa
